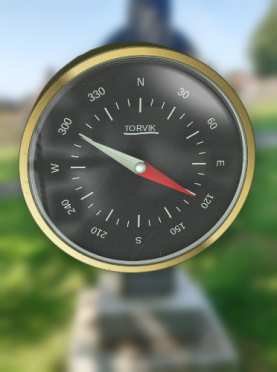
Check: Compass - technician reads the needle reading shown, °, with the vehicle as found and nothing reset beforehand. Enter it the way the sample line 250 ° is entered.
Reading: 120 °
